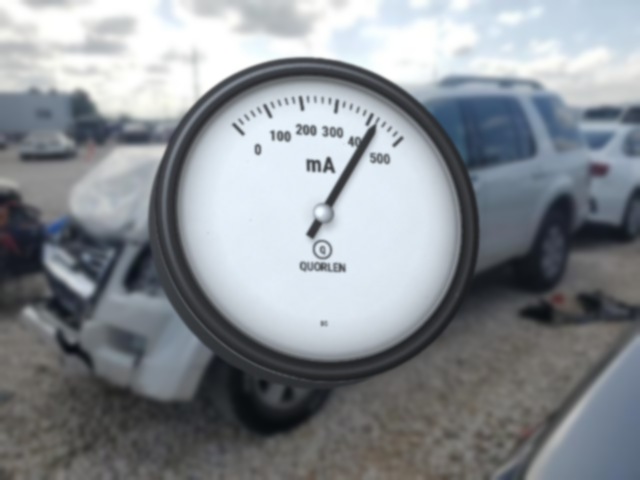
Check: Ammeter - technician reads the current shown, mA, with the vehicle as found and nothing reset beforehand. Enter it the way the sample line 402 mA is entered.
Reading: 420 mA
